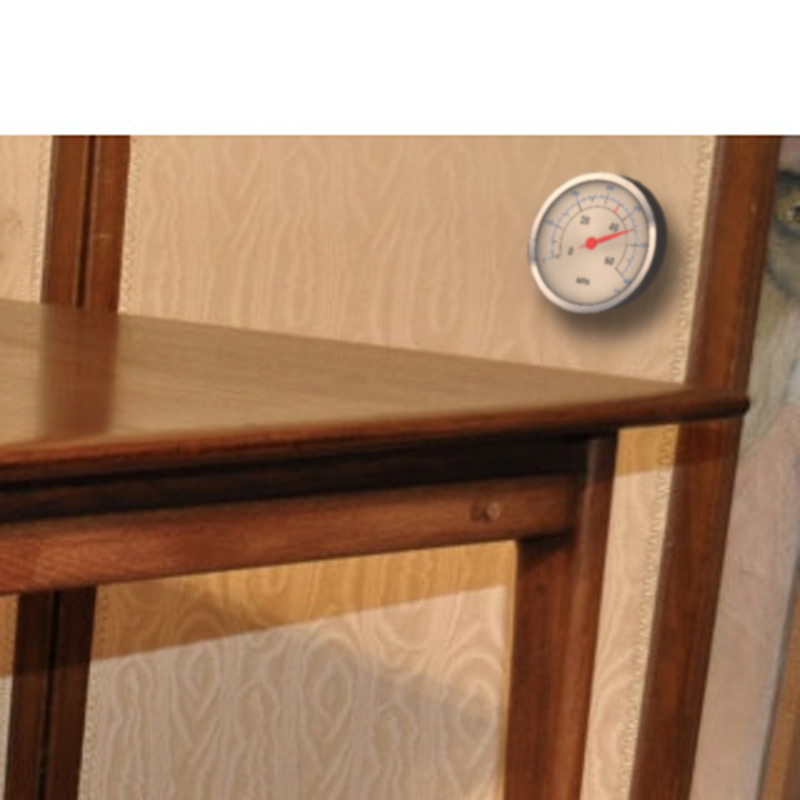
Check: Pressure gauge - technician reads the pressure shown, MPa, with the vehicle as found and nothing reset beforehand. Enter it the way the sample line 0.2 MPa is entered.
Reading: 45 MPa
